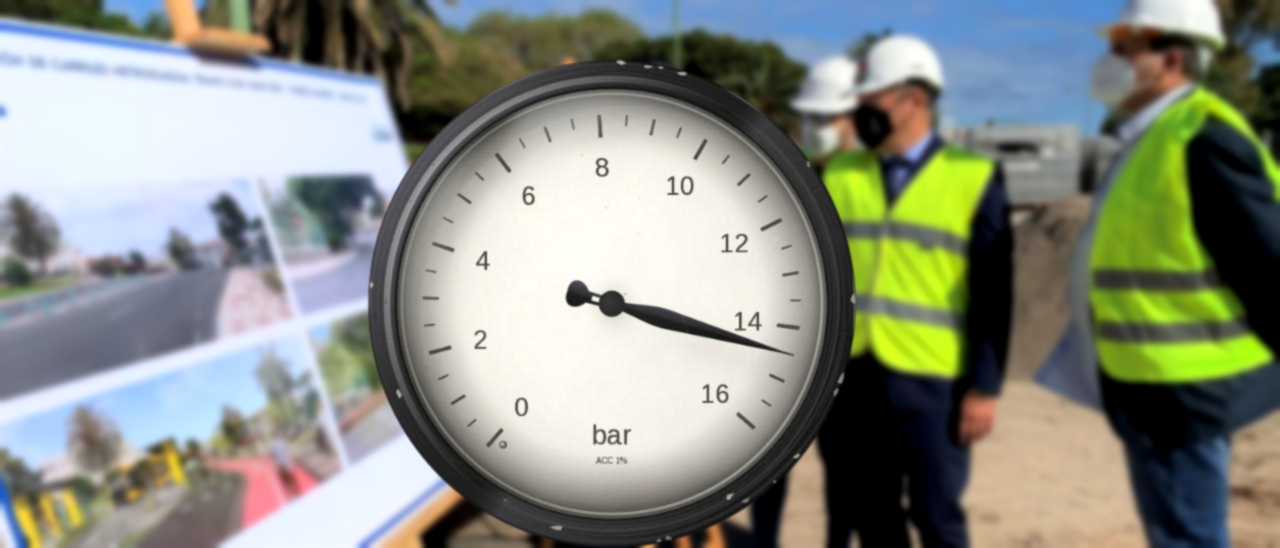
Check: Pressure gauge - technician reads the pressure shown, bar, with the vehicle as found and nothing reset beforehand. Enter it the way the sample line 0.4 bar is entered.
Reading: 14.5 bar
